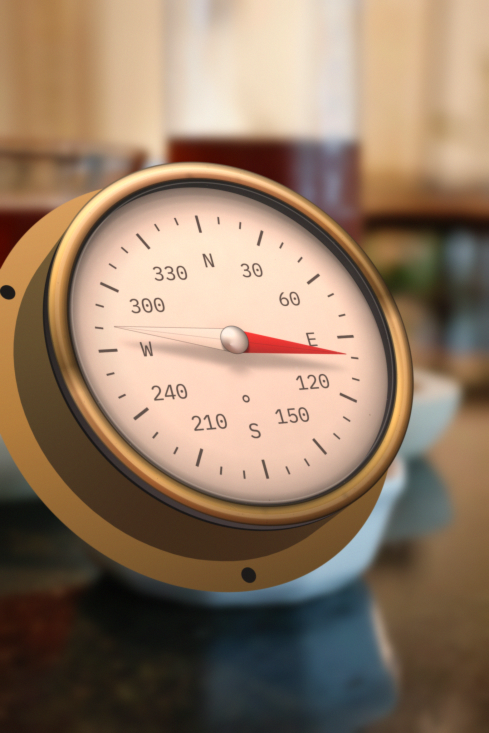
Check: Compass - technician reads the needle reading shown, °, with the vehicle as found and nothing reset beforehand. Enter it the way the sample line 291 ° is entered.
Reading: 100 °
